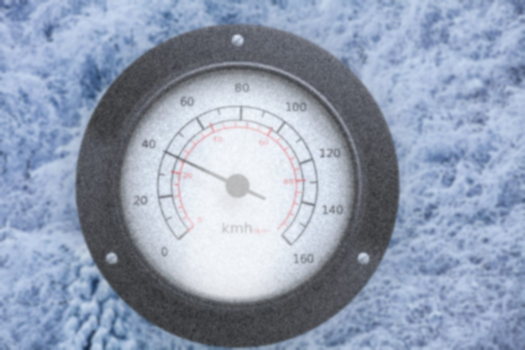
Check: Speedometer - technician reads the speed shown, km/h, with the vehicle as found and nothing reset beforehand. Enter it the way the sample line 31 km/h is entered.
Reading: 40 km/h
